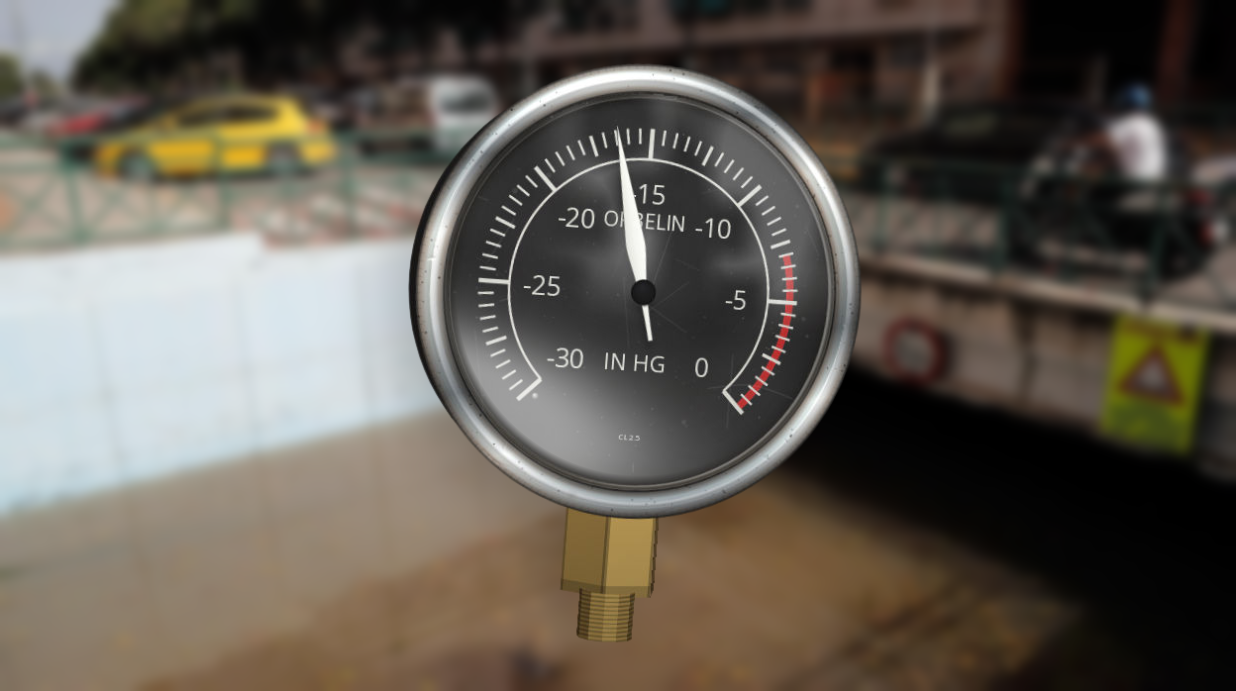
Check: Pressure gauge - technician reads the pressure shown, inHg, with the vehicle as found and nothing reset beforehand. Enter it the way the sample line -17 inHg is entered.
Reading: -16.5 inHg
